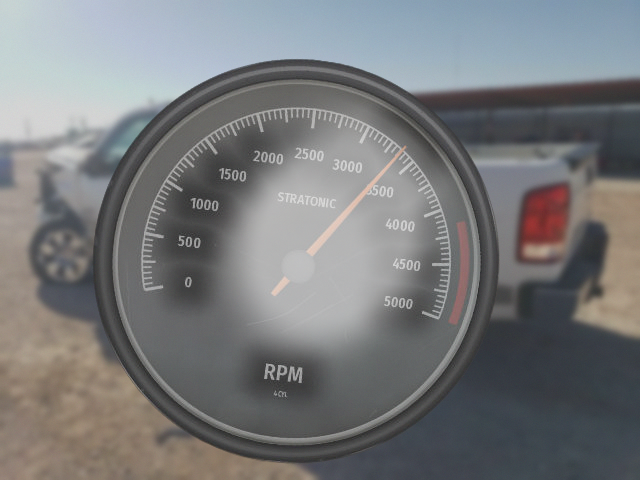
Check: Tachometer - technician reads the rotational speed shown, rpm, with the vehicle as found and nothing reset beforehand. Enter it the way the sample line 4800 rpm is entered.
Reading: 3350 rpm
